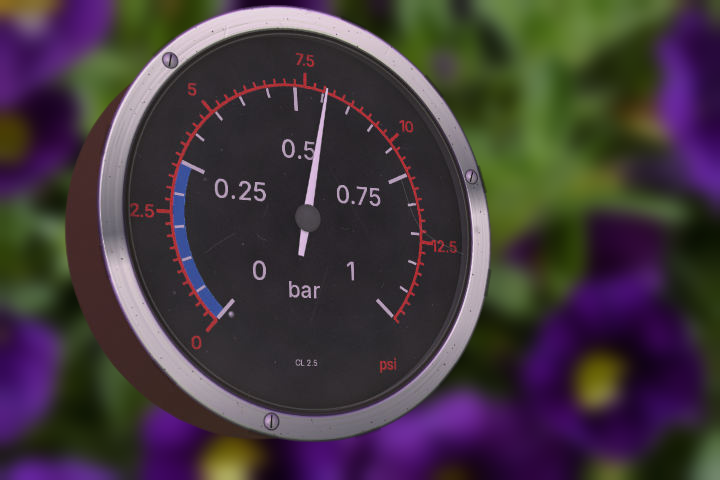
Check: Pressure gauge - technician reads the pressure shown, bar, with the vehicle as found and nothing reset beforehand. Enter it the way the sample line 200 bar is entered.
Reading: 0.55 bar
